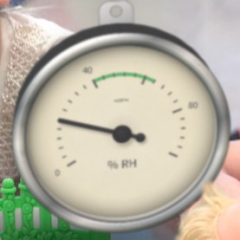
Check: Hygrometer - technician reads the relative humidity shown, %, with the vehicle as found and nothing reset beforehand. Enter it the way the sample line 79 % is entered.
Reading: 20 %
